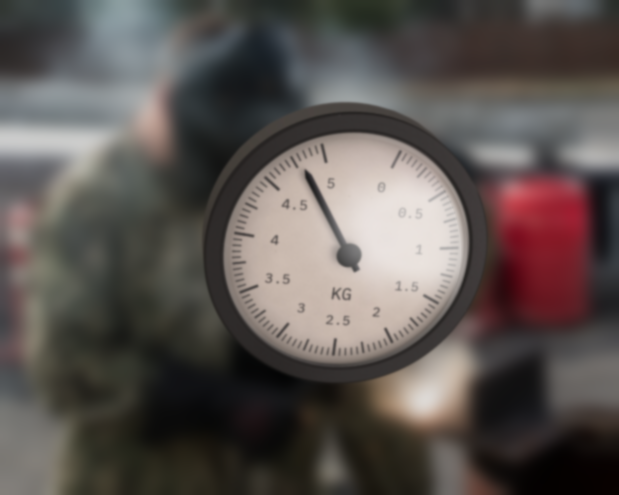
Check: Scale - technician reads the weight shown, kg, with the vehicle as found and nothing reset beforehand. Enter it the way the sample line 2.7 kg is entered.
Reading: 4.8 kg
